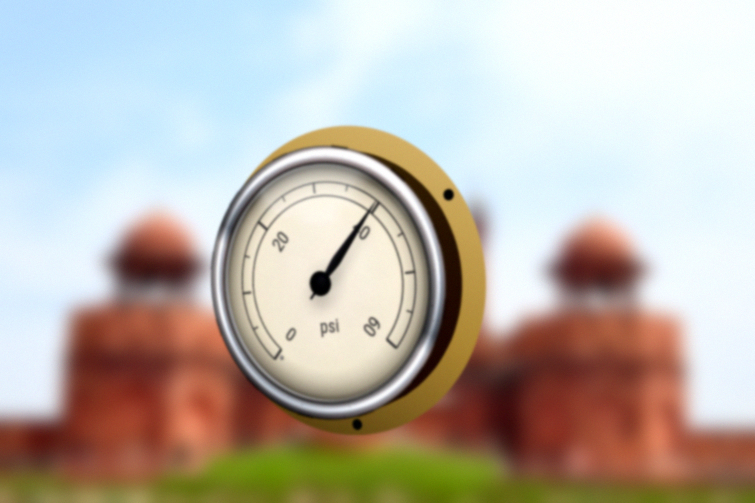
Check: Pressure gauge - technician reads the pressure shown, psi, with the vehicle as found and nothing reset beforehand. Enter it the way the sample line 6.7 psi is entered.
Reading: 40 psi
